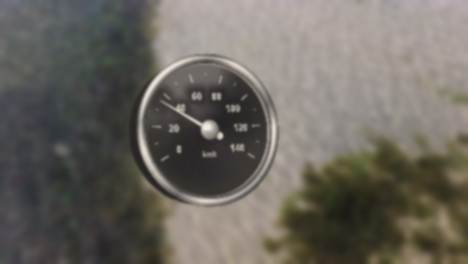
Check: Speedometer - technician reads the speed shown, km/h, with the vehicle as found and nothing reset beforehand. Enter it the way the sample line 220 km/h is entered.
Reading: 35 km/h
